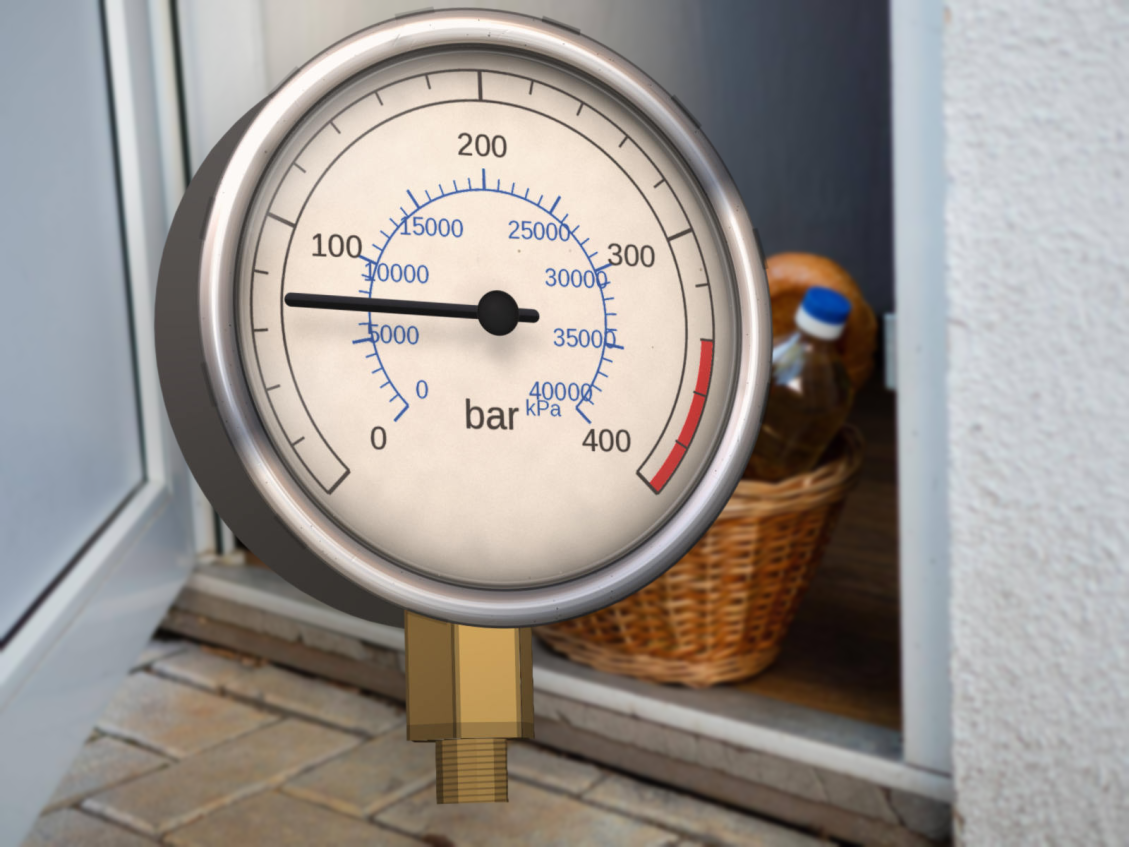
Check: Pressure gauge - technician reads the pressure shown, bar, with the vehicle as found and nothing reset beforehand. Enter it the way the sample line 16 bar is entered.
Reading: 70 bar
